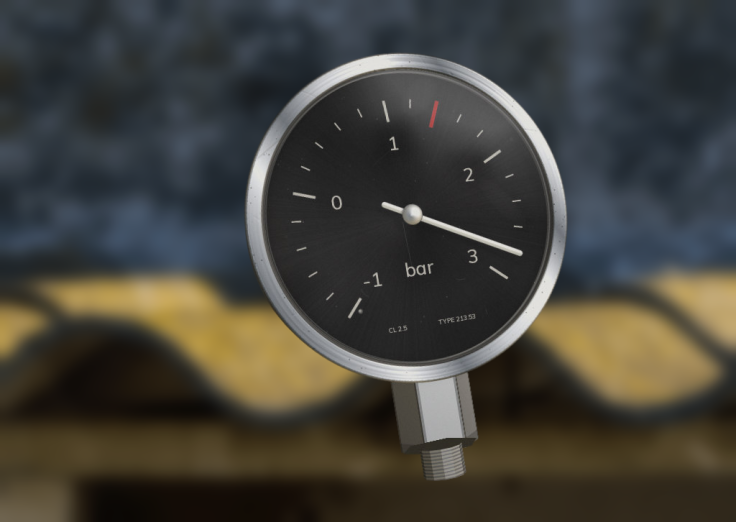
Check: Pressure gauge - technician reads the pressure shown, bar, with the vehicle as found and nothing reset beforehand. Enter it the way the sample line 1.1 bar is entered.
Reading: 2.8 bar
